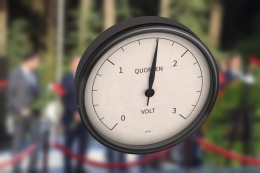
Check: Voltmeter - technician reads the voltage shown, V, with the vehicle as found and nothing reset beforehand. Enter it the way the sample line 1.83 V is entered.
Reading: 1.6 V
